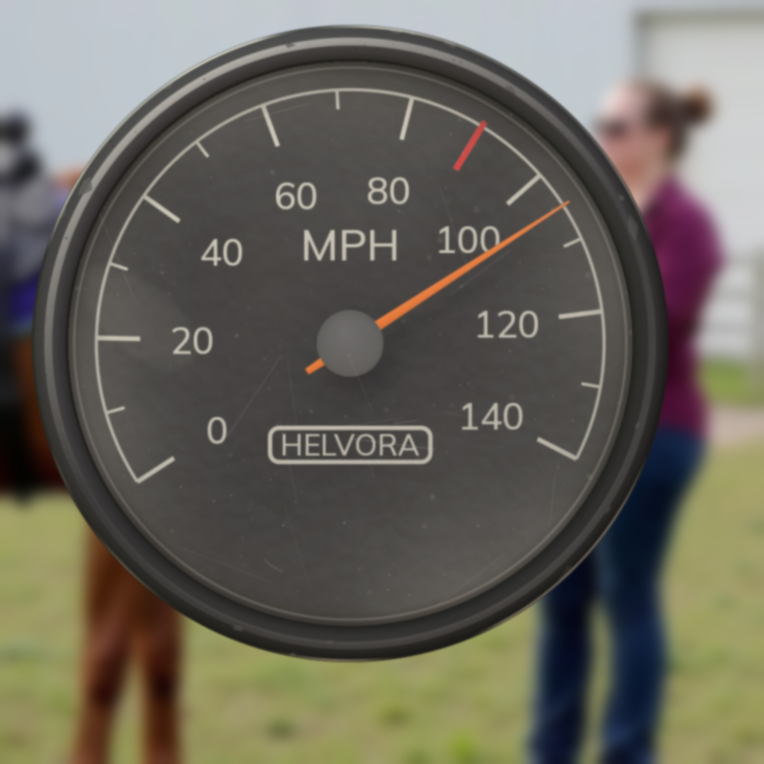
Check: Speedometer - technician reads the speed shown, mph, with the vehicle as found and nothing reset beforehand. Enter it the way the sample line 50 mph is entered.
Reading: 105 mph
